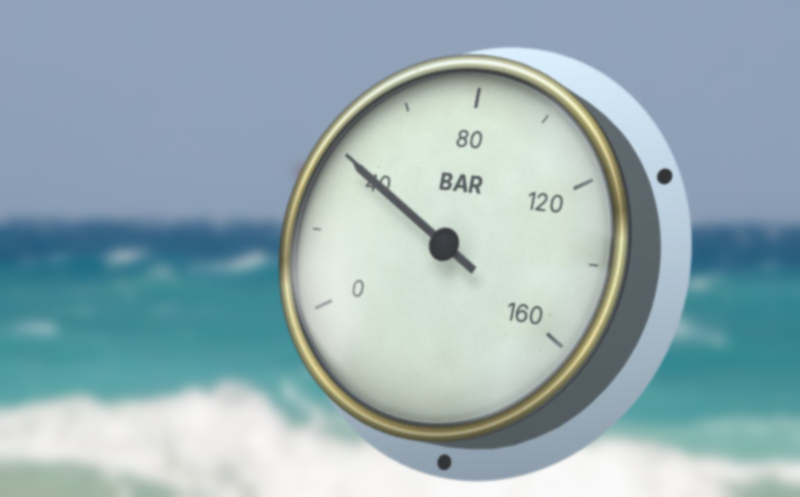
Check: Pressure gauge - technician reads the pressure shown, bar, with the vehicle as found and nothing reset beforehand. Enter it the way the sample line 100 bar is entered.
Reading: 40 bar
